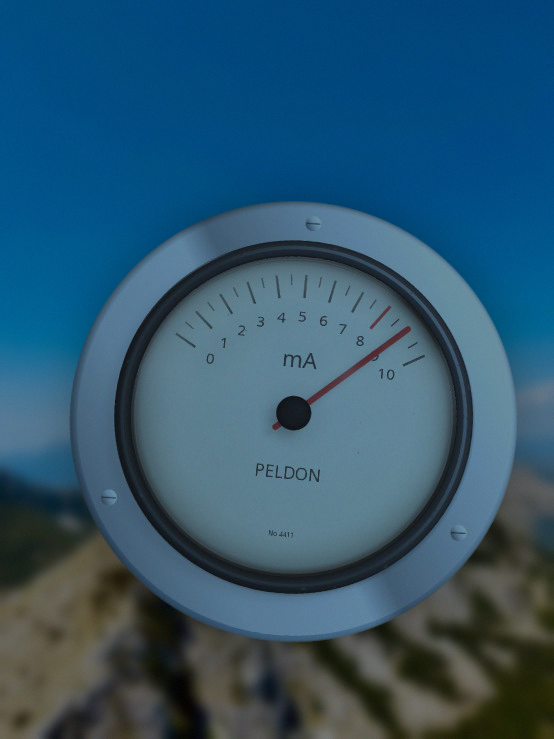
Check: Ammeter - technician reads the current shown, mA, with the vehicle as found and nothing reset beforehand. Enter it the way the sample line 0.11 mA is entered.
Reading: 9 mA
